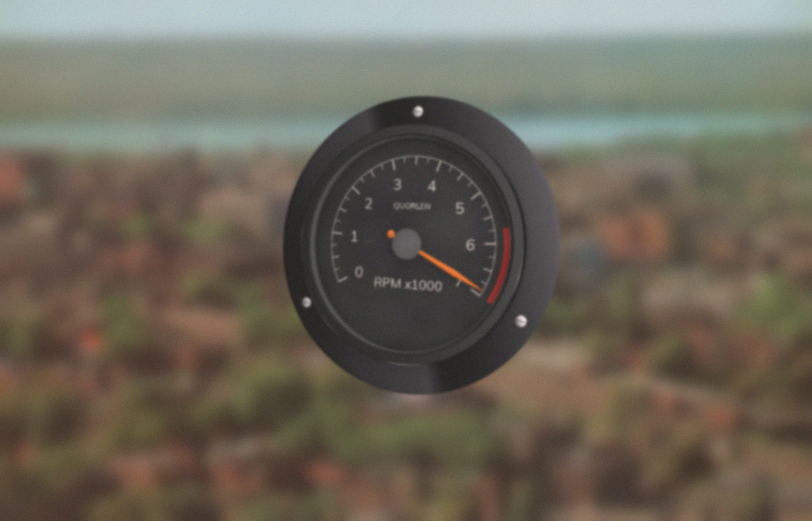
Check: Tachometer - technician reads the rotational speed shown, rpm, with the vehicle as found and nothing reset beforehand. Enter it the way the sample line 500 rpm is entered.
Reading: 6875 rpm
